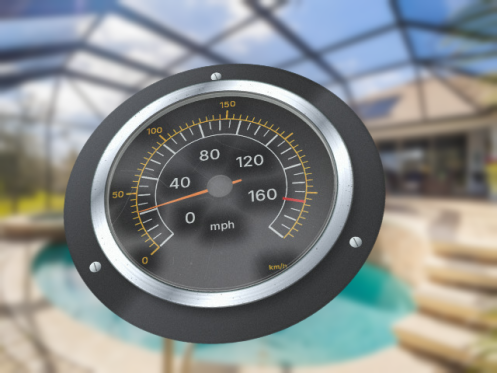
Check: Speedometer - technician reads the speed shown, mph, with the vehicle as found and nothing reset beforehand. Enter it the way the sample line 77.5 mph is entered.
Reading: 20 mph
